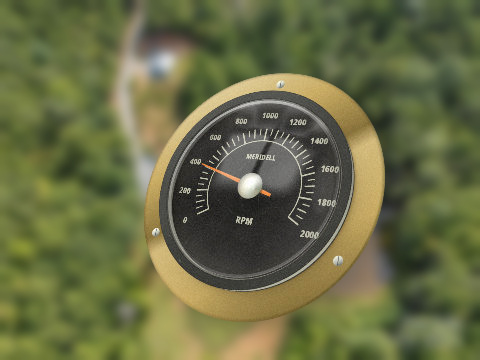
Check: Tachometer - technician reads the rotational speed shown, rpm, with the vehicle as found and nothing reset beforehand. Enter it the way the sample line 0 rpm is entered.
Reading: 400 rpm
